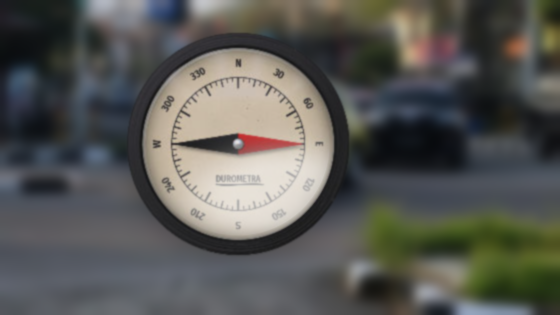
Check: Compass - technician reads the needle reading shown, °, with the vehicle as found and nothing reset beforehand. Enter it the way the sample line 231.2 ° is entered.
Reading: 90 °
